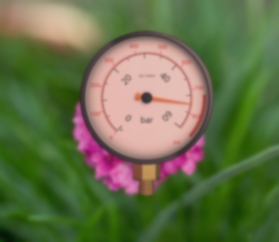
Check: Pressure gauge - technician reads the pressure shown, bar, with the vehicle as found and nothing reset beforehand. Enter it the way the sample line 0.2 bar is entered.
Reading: 52.5 bar
